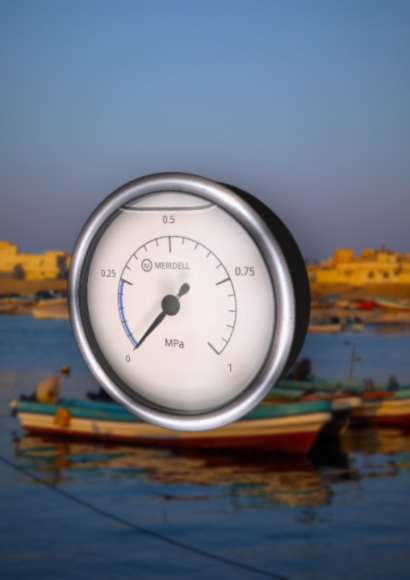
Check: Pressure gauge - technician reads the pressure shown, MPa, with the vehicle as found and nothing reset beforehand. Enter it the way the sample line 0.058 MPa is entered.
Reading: 0 MPa
